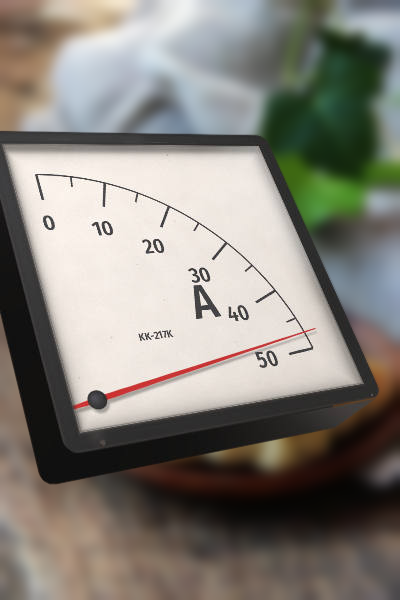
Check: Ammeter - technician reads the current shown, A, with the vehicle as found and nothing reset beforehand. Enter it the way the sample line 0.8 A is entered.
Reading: 47.5 A
